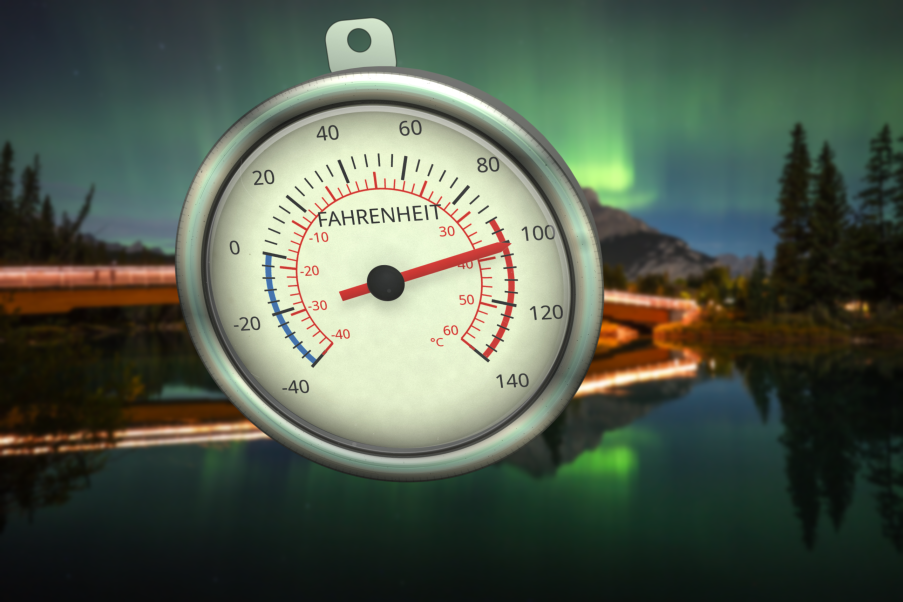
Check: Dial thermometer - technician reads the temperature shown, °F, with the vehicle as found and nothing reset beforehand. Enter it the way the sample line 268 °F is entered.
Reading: 100 °F
